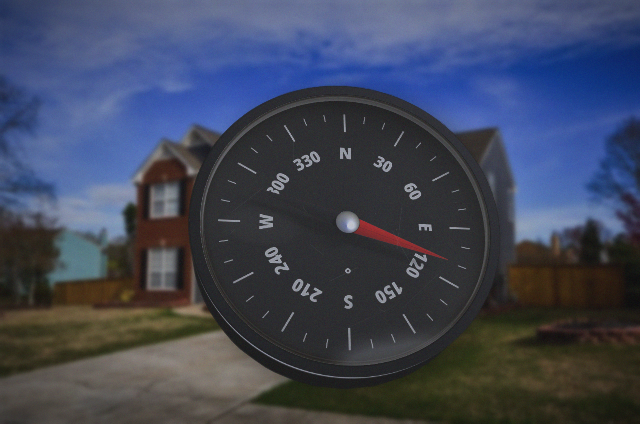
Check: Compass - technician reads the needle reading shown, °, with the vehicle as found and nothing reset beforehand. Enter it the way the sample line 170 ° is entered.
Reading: 110 °
